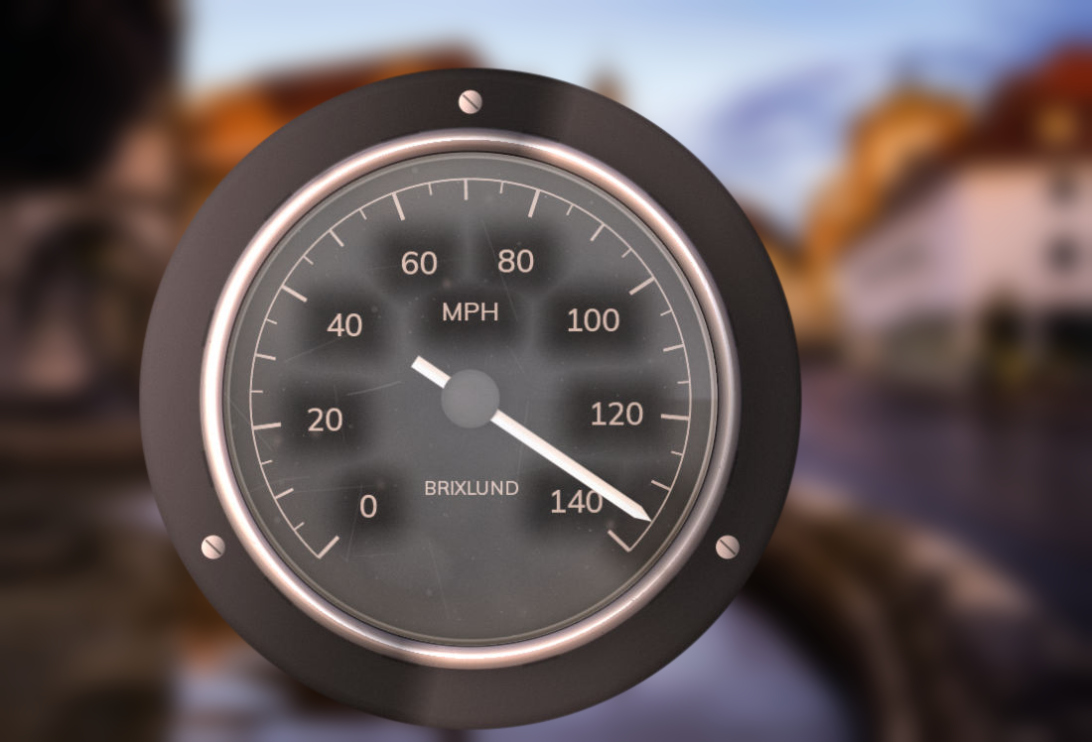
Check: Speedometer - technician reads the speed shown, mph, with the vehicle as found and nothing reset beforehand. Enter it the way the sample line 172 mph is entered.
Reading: 135 mph
